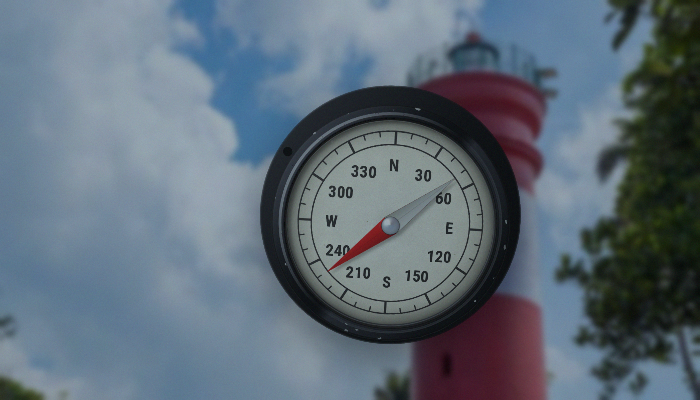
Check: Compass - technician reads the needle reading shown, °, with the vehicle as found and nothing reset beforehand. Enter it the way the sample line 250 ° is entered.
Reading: 230 °
